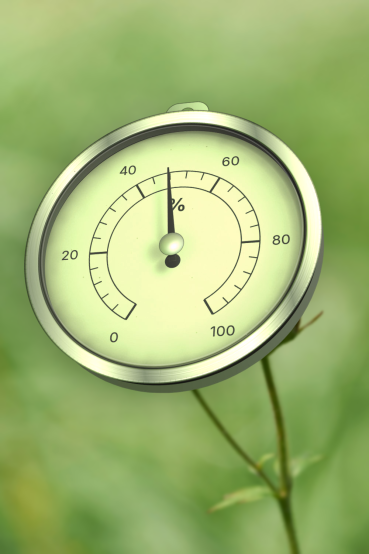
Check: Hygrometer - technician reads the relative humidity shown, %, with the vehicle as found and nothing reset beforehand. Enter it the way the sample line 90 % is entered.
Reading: 48 %
